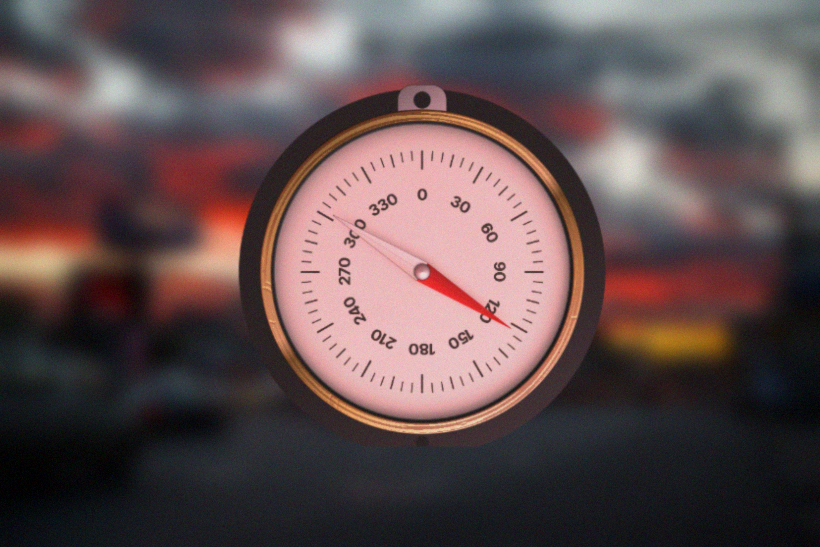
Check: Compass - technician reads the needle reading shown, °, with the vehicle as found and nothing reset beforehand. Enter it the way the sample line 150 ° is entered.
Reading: 122.5 °
